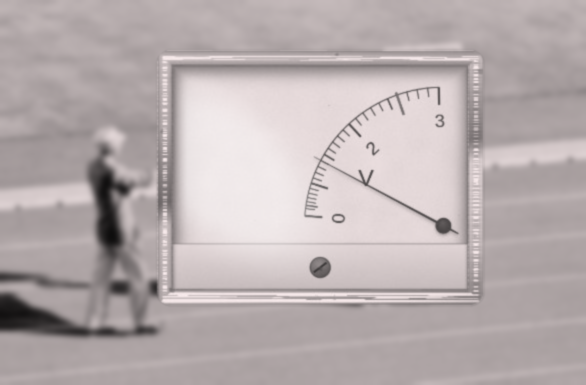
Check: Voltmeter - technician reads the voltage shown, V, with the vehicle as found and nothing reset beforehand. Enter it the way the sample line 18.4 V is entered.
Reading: 1.4 V
